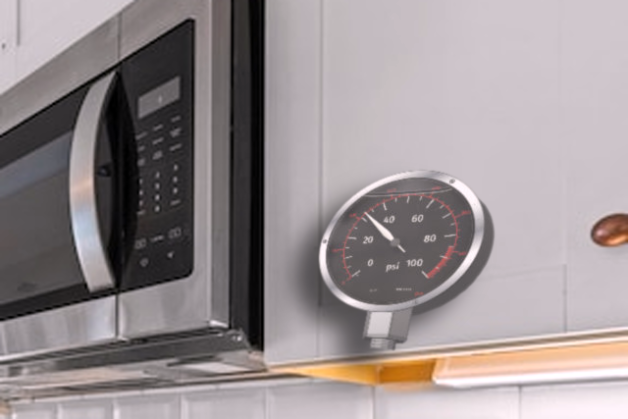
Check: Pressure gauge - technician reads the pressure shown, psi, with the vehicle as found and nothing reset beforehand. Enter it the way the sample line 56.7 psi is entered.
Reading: 32.5 psi
